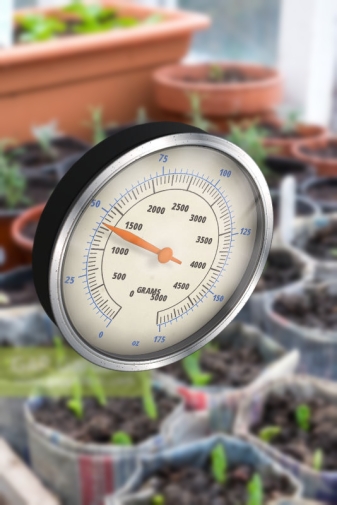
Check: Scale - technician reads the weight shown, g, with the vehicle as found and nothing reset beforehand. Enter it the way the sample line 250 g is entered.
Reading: 1300 g
